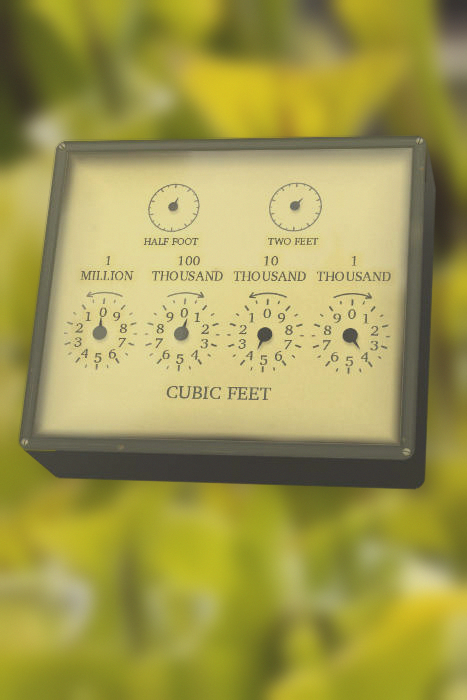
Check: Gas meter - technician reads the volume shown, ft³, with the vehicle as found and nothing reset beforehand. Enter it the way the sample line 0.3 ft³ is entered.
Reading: 4400 ft³
